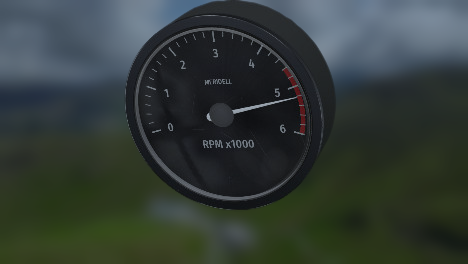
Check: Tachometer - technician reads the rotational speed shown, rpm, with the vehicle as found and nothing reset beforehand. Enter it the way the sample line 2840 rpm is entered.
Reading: 5200 rpm
